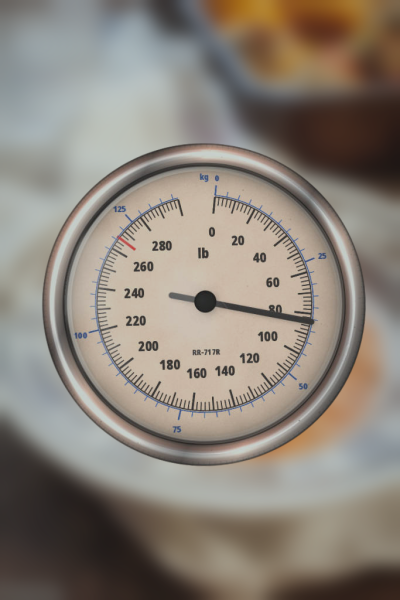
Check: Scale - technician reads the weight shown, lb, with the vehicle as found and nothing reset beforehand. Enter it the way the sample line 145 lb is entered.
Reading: 84 lb
